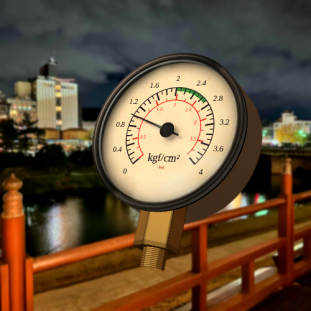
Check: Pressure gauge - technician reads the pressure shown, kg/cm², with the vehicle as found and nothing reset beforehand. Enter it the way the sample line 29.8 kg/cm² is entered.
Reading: 1 kg/cm²
